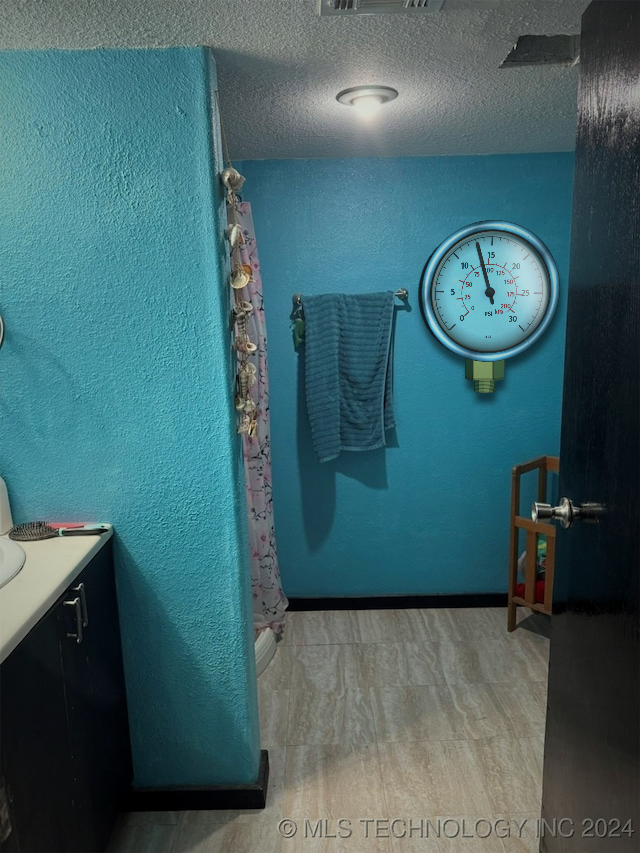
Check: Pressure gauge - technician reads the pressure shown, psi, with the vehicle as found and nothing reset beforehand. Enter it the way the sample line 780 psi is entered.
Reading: 13 psi
